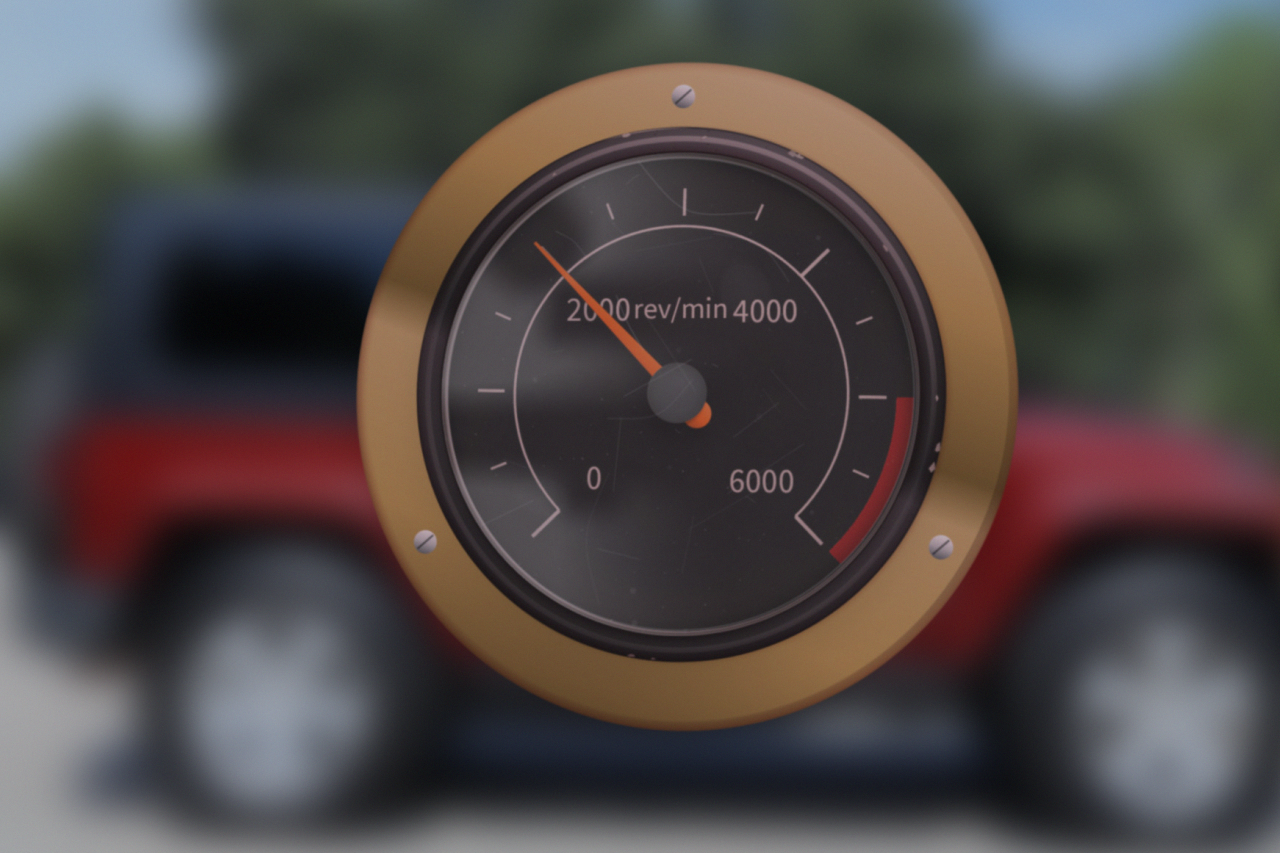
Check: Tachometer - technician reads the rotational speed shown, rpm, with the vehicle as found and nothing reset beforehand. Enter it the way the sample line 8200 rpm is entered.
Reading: 2000 rpm
